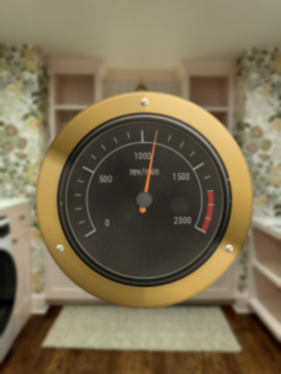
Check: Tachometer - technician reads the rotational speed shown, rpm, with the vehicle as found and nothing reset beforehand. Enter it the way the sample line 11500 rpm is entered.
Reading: 1100 rpm
